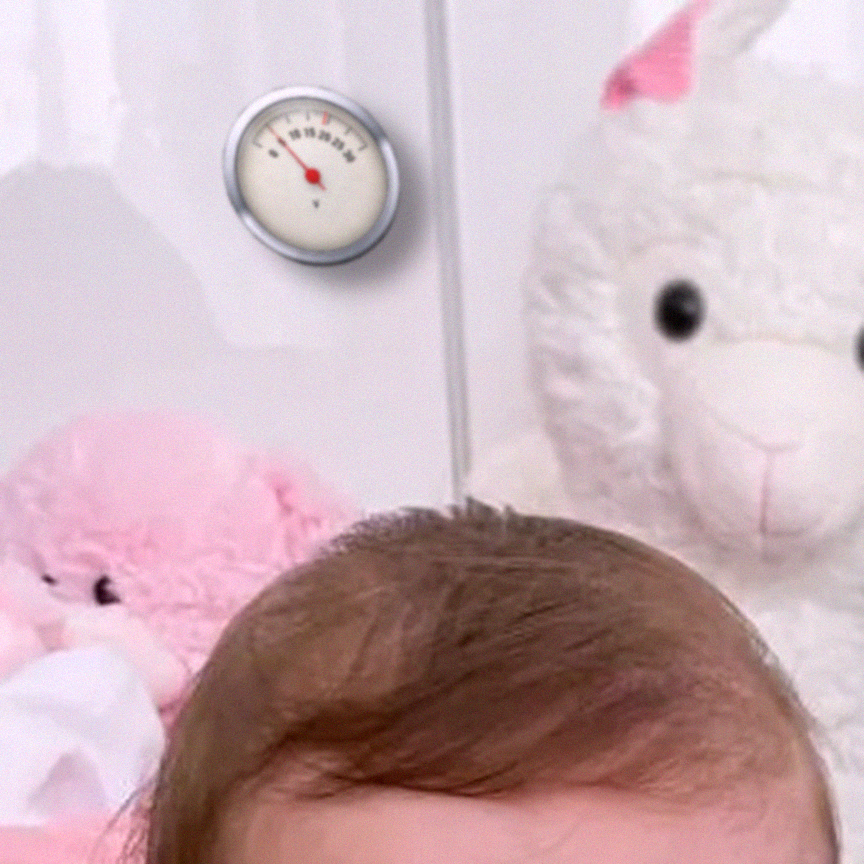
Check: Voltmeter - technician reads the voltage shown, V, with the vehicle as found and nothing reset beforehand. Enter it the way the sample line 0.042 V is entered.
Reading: 5 V
